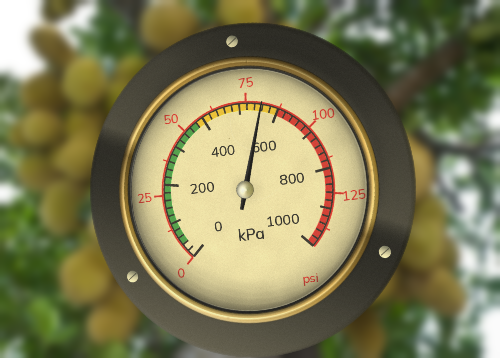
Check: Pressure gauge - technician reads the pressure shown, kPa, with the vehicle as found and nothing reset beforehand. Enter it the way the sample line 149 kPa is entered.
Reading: 560 kPa
